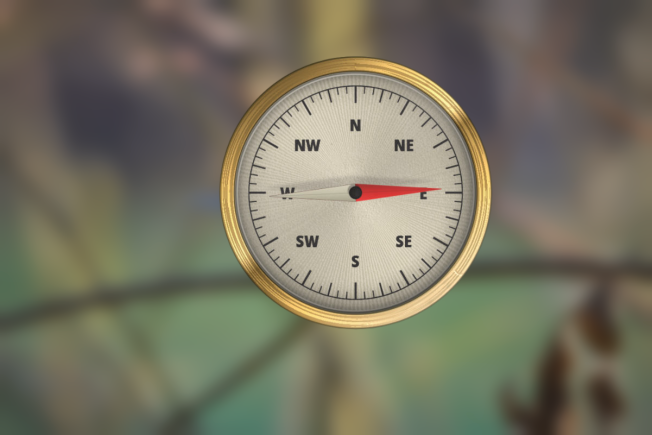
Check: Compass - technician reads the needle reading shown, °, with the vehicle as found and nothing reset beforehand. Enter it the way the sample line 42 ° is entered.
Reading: 87.5 °
